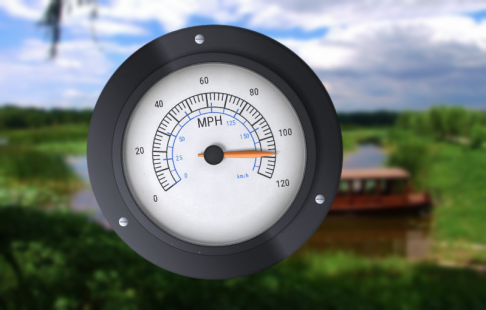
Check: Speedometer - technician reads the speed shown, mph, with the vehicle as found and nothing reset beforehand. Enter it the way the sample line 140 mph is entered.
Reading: 108 mph
